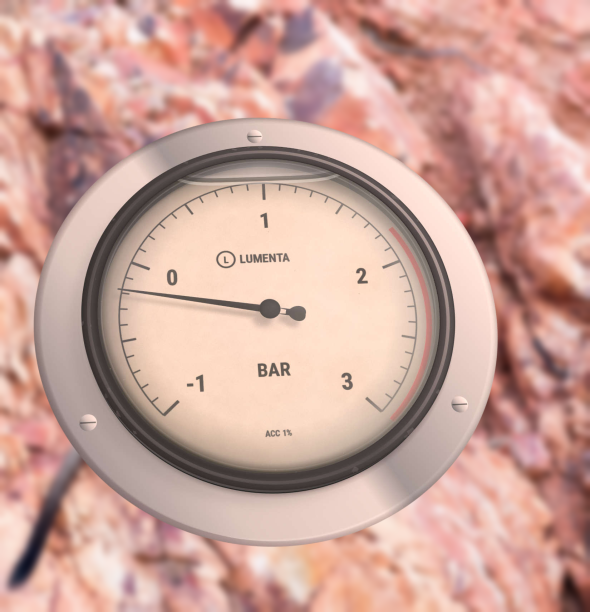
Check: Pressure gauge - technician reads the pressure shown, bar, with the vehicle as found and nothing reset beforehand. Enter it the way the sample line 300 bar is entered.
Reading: -0.2 bar
